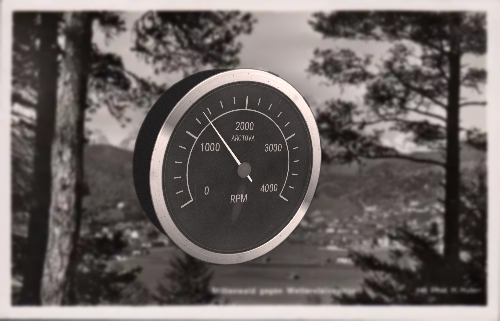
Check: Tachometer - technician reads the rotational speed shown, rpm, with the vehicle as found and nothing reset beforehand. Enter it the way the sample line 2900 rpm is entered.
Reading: 1300 rpm
